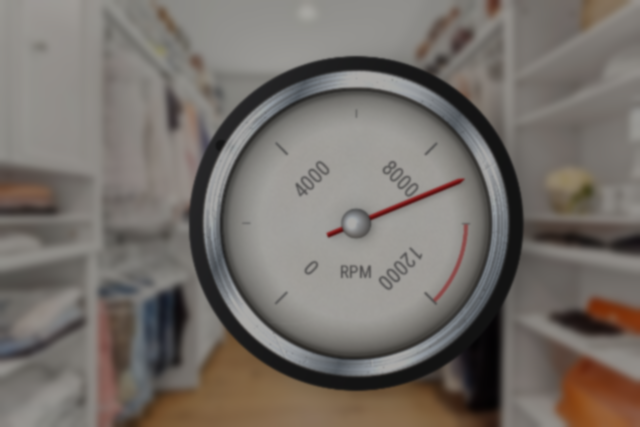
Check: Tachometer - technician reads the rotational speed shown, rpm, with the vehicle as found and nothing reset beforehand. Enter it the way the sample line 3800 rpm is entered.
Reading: 9000 rpm
